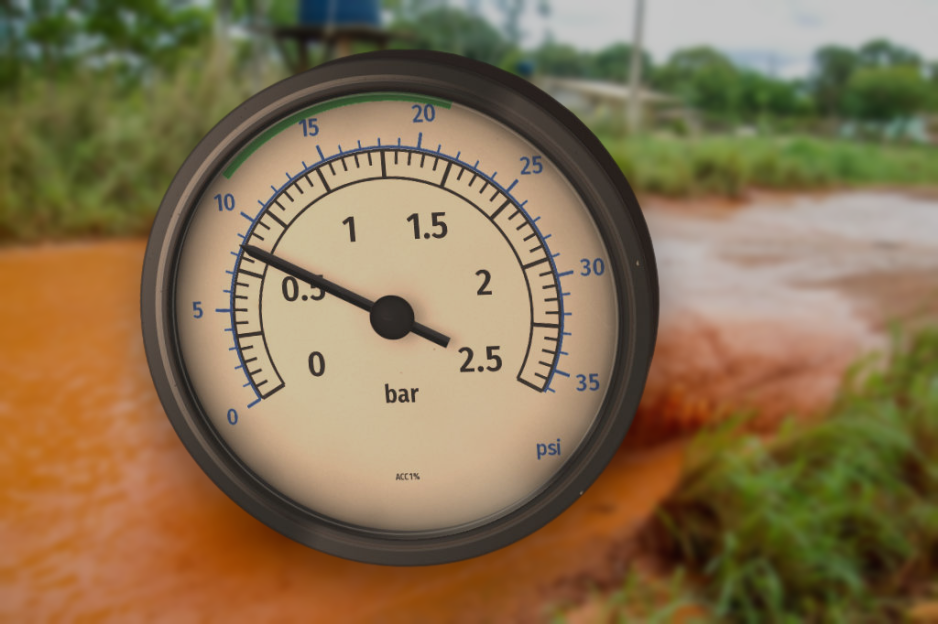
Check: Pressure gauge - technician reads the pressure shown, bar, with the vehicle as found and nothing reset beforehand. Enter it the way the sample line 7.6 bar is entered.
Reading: 0.6 bar
